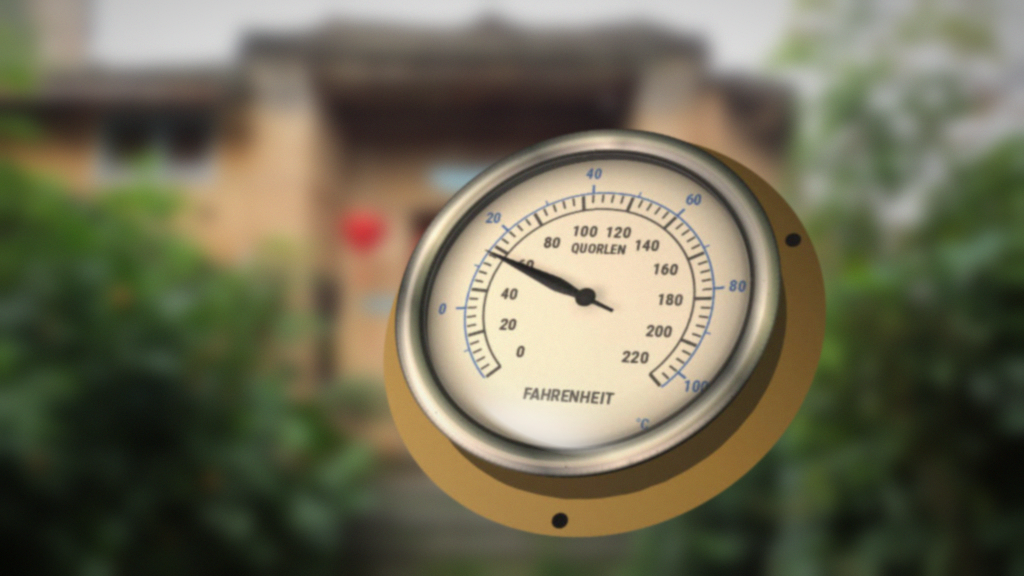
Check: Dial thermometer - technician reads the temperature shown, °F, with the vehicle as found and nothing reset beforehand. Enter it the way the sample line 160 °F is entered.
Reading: 56 °F
